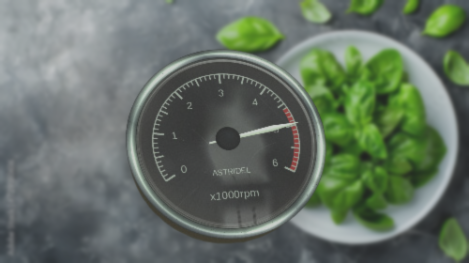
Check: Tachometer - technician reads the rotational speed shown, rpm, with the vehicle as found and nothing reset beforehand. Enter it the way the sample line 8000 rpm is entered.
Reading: 5000 rpm
